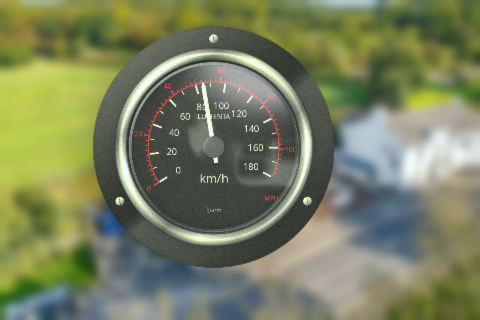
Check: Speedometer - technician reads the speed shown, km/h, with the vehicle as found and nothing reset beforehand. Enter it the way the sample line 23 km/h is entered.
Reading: 85 km/h
